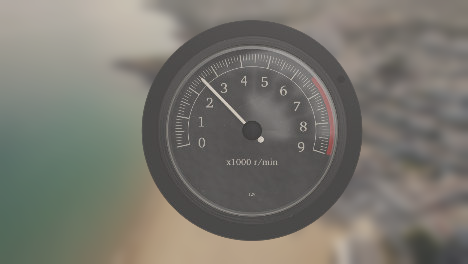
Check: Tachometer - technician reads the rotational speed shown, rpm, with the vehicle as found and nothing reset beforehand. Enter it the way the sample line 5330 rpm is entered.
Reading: 2500 rpm
